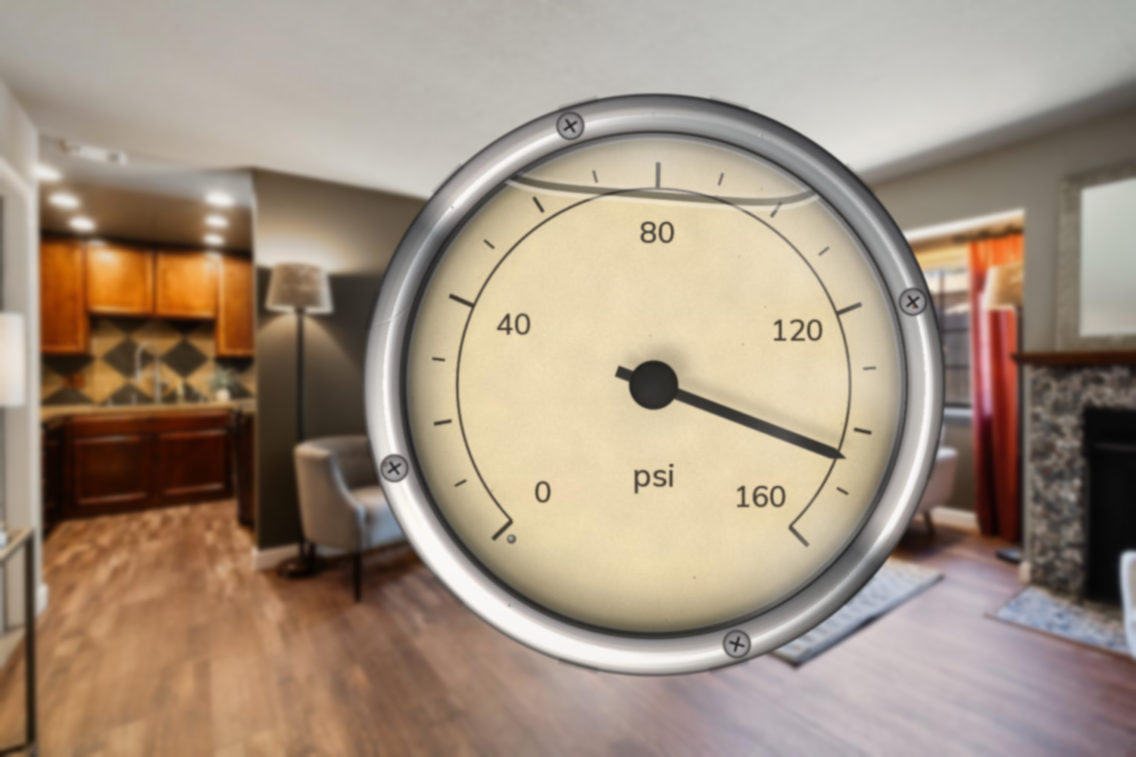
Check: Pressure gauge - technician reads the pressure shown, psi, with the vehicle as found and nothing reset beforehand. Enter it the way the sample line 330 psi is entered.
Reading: 145 psi
